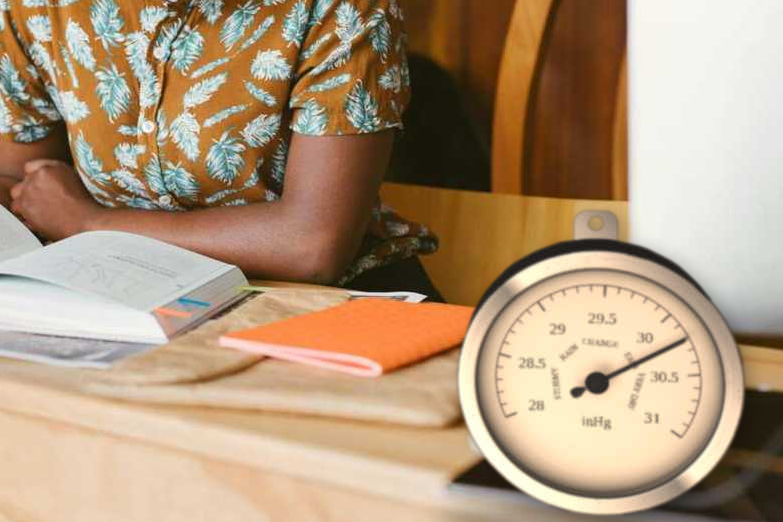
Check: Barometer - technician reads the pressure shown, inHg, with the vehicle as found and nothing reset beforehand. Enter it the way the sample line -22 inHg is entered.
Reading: 30.2 inHg
